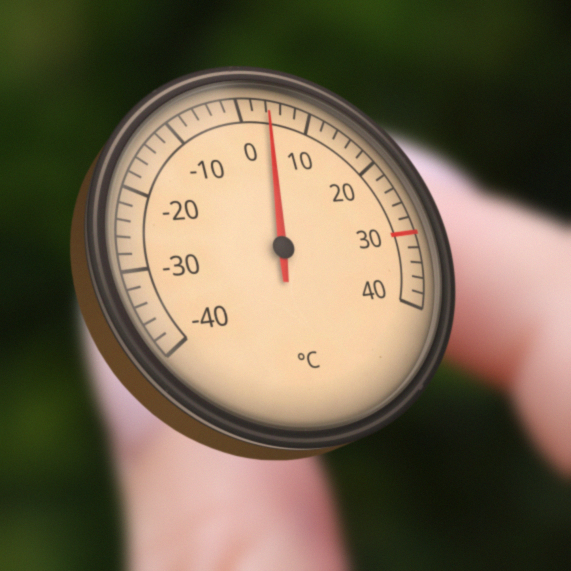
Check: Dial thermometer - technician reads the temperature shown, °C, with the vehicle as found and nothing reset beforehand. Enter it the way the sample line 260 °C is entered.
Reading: 4 °C
